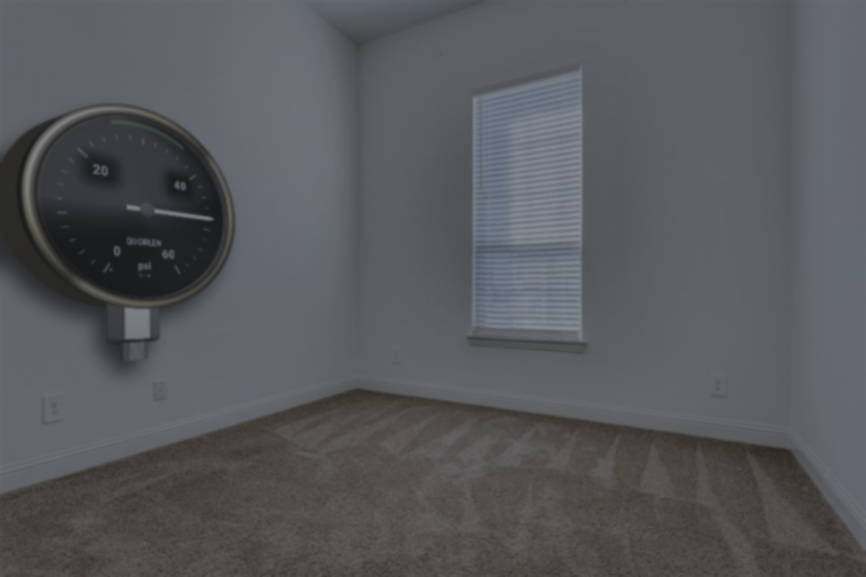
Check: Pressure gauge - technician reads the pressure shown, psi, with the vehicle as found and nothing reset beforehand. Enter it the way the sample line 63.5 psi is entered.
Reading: 48 psi
